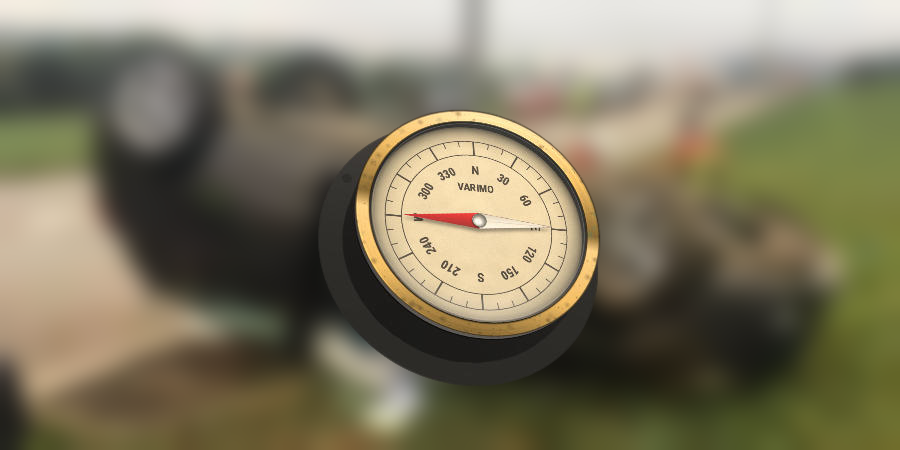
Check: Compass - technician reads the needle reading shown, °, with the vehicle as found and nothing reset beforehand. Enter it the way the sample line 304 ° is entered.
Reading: 270 °
